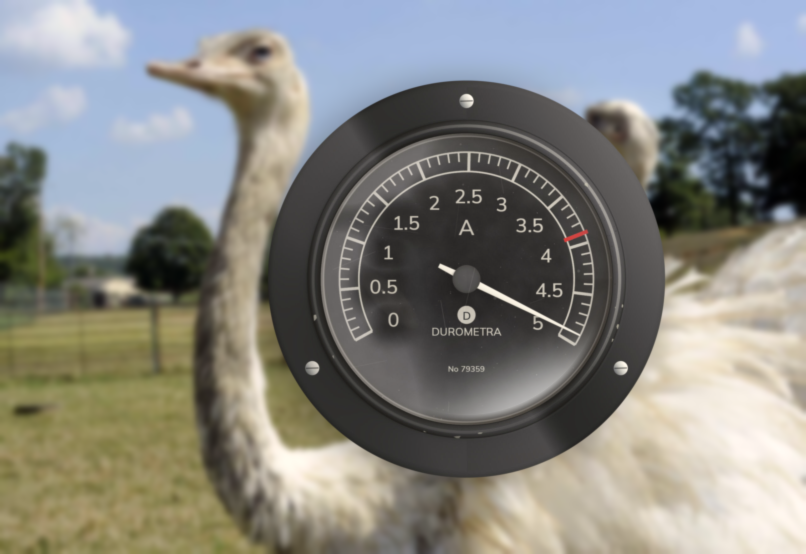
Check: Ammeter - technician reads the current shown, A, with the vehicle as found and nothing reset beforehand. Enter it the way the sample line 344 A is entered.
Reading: 4.9 A
